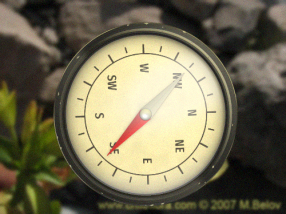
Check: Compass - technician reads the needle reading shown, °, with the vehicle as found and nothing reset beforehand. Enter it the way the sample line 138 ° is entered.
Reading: 135 °
